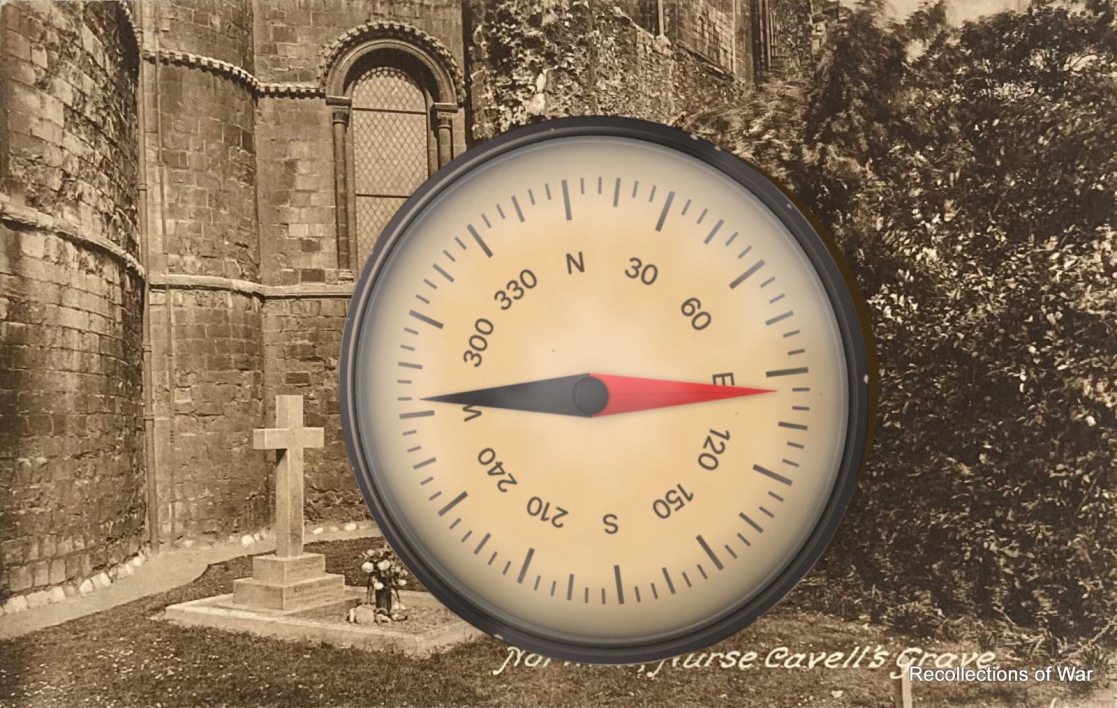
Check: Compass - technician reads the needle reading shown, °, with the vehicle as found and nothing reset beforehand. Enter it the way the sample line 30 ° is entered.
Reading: 95 °
